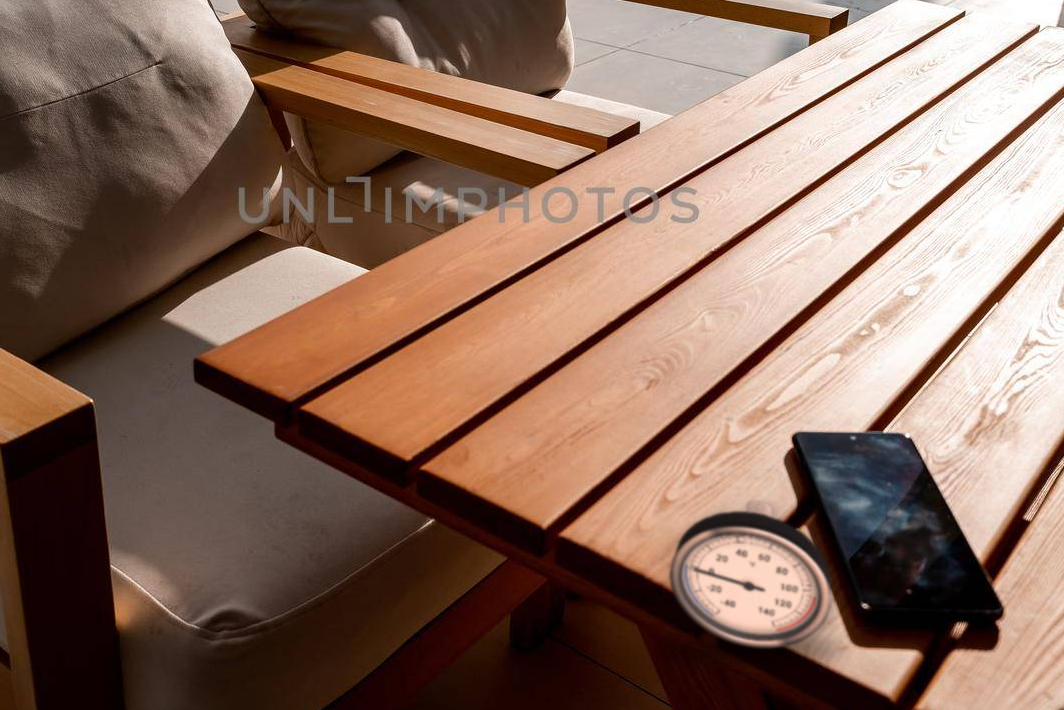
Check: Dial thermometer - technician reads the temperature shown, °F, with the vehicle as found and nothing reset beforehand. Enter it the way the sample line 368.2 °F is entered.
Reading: 0 °F
